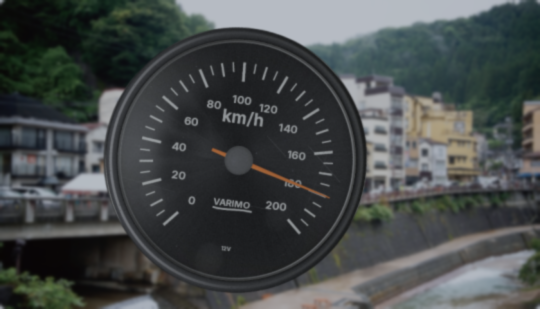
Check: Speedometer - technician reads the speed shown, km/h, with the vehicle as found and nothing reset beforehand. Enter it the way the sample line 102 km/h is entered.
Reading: 180 km/h
